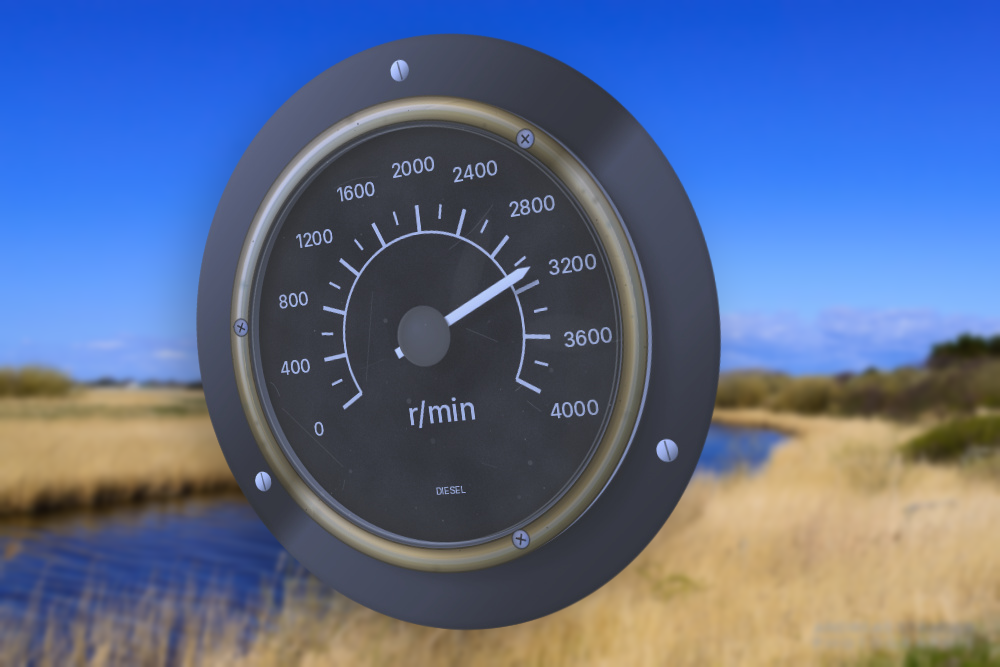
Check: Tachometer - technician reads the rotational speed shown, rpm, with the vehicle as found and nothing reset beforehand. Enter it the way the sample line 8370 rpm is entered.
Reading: 3100 rpm
